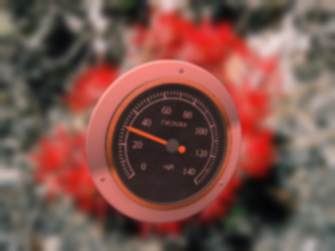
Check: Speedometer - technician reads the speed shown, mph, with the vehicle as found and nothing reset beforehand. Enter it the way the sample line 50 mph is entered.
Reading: 30 mph
